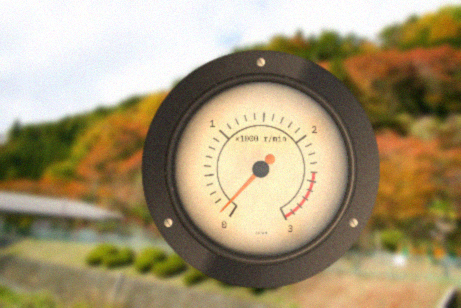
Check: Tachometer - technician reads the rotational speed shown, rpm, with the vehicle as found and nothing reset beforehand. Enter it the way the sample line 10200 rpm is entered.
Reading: 100 rpm
